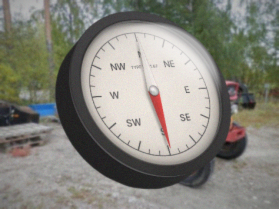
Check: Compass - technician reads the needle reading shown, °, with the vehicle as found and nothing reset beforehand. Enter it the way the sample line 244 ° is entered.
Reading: 180 °
